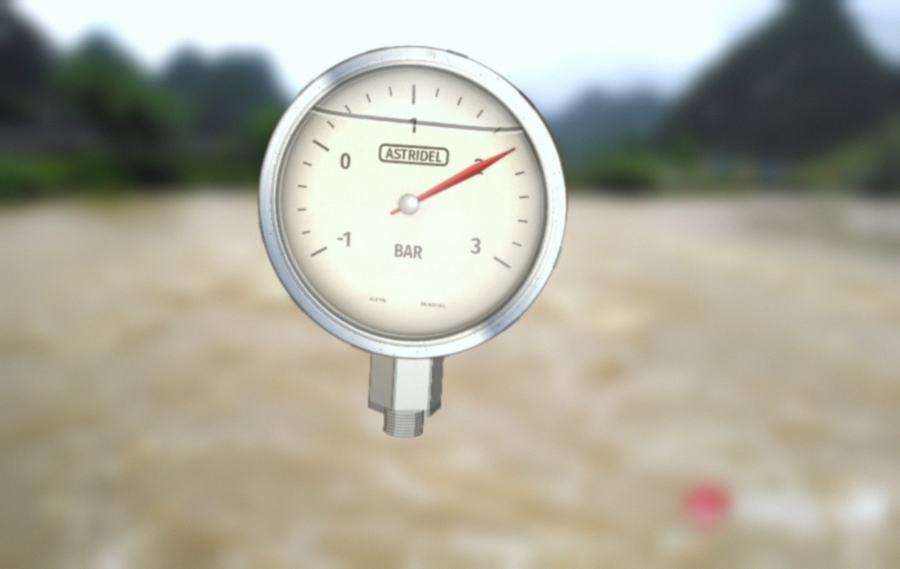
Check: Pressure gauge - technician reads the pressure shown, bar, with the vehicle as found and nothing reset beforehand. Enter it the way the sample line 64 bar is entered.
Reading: 2 bar
